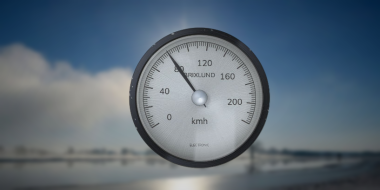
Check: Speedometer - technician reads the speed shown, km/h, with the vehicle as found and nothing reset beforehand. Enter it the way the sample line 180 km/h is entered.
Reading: 80 km/h
